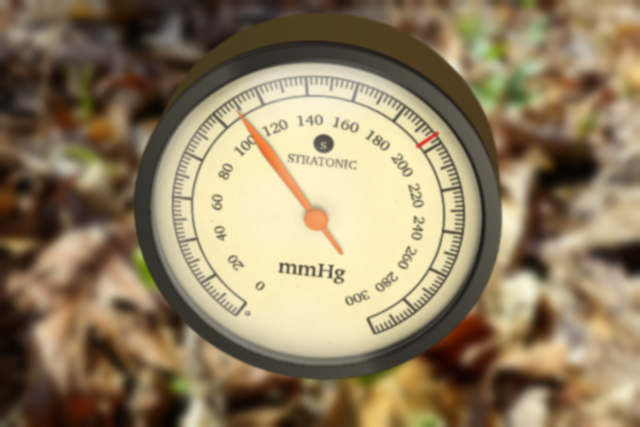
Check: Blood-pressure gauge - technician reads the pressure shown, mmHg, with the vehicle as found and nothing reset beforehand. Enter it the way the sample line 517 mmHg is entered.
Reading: 110 mmHg
